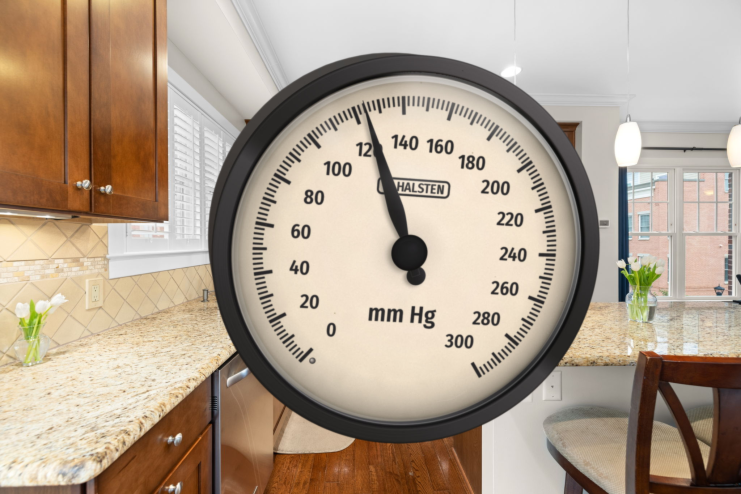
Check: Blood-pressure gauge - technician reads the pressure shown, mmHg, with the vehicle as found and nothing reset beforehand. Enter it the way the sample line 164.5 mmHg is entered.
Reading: 124 mmHg
